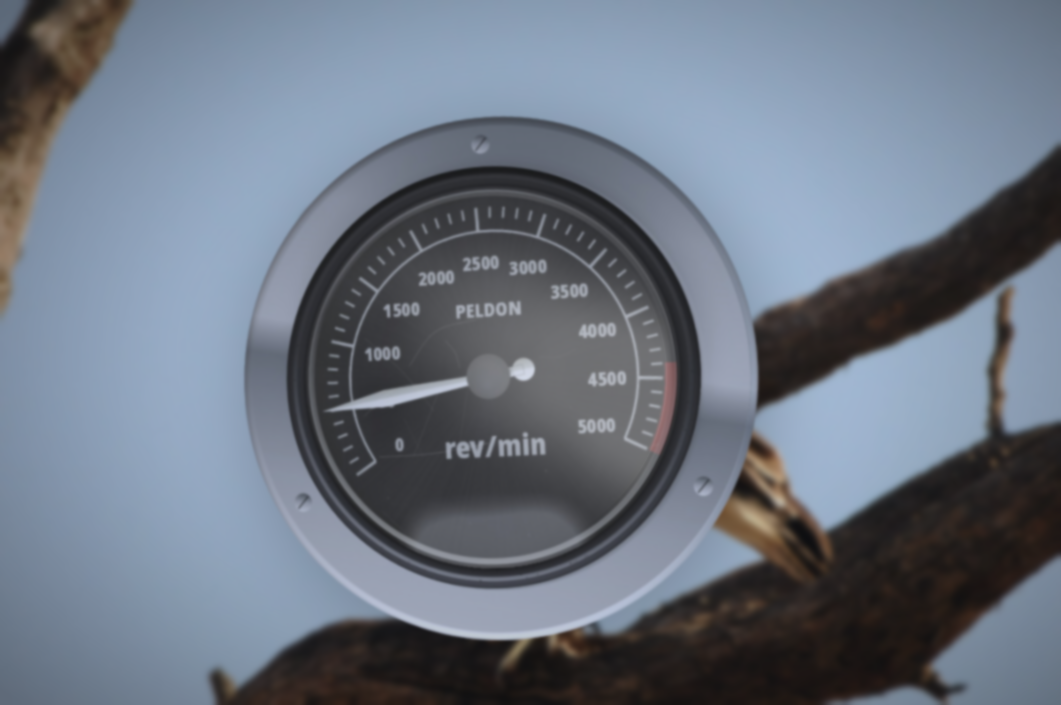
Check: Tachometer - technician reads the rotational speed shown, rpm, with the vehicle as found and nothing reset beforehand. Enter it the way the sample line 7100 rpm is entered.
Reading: 500 rpm
